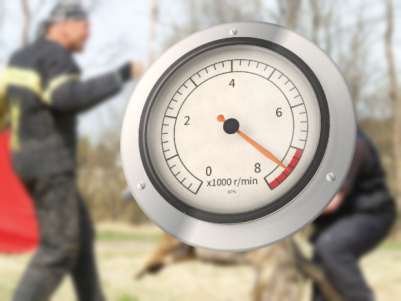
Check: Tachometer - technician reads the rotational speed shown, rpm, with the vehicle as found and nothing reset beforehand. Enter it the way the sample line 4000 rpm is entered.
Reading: 7500 rpm
